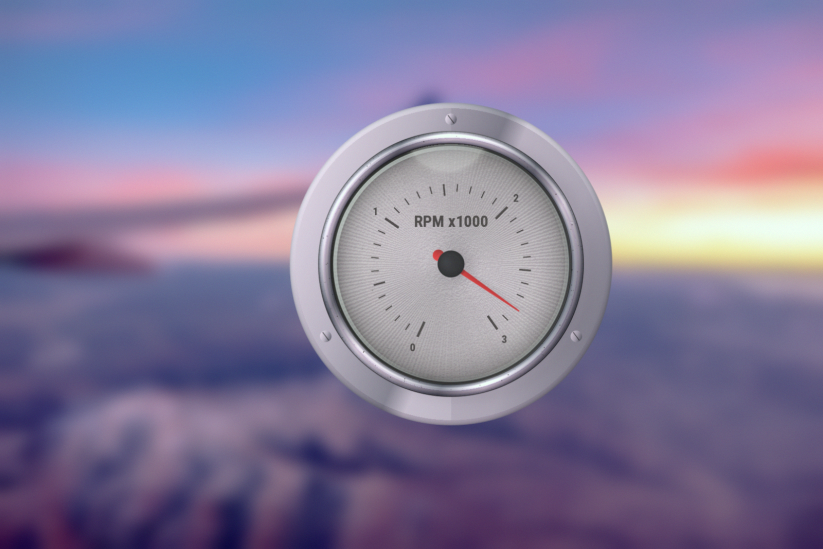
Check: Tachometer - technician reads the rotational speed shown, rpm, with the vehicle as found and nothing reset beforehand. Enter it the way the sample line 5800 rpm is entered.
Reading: 2800 rpm
